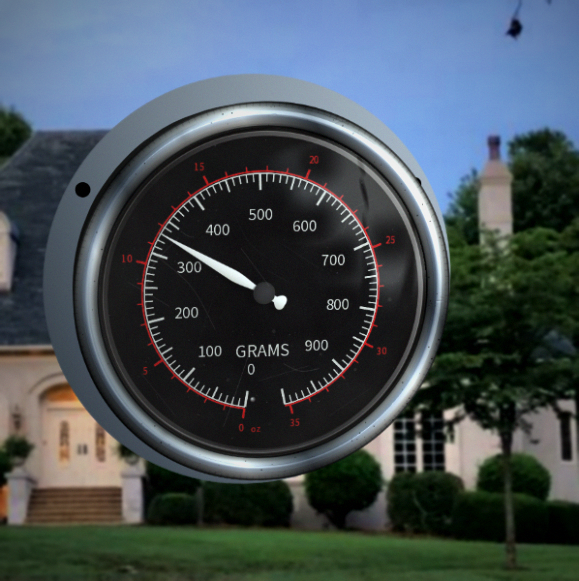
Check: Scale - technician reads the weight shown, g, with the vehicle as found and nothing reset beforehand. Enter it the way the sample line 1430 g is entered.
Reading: 330 g
